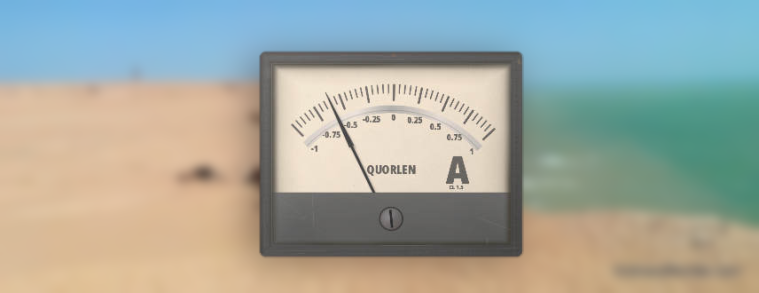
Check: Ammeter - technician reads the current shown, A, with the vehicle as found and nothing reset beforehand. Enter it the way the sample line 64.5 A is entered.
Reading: -0.6 A
